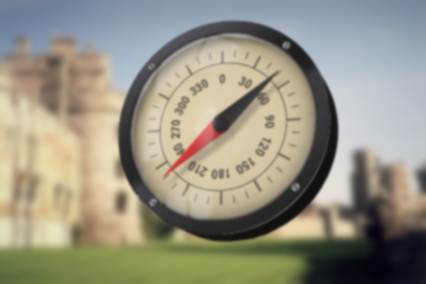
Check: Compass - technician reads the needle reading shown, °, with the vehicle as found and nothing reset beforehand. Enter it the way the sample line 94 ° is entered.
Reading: 230 °
